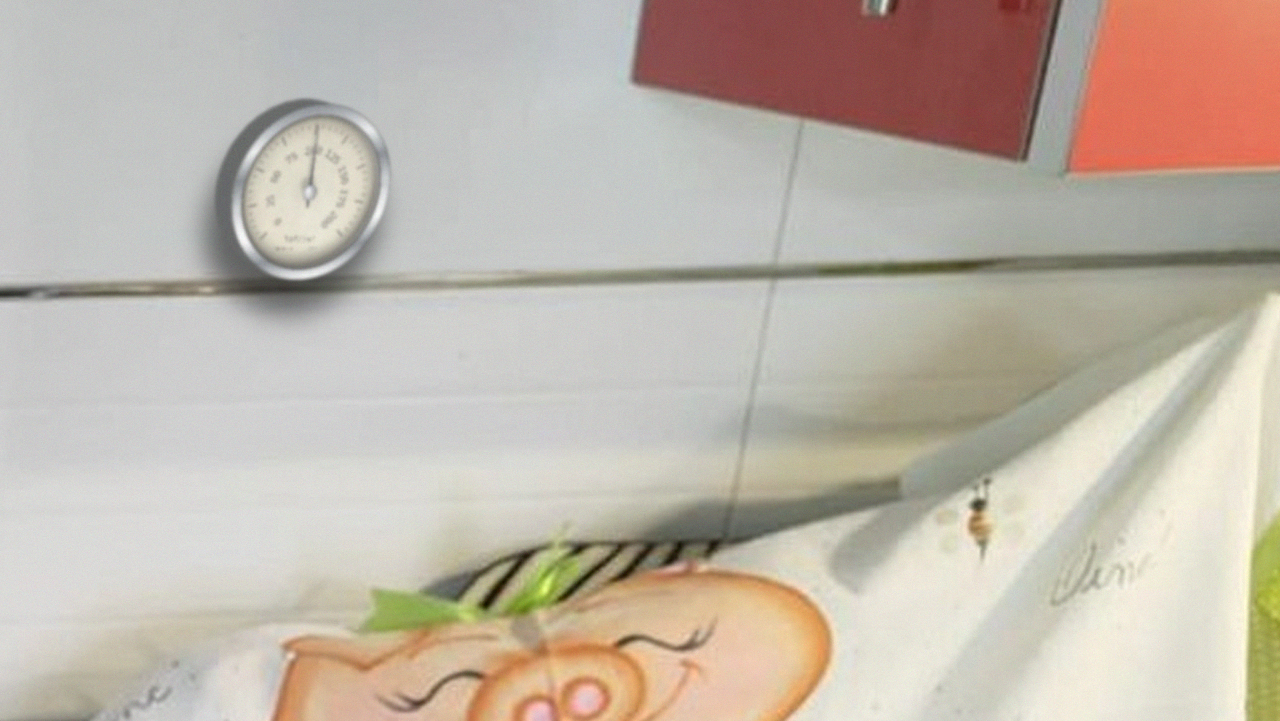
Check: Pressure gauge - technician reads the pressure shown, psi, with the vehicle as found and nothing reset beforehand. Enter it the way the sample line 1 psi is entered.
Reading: 100 psi
